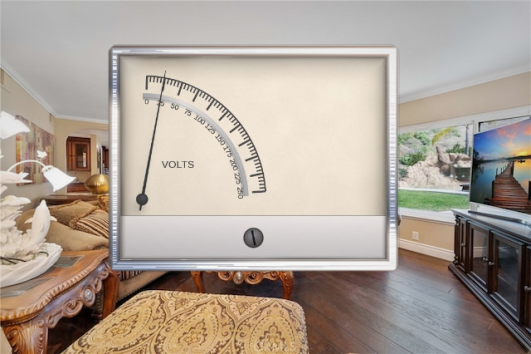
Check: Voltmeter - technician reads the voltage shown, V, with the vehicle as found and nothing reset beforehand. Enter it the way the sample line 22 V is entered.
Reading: 25 V
